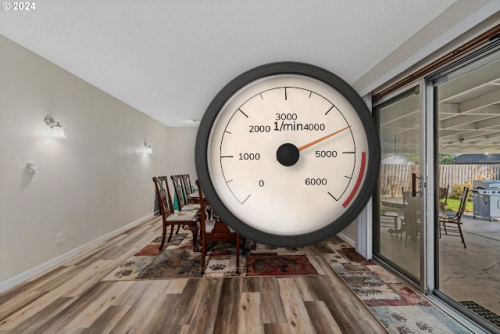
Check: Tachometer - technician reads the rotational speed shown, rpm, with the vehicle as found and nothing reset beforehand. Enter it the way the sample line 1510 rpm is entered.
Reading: 4500 rpm
